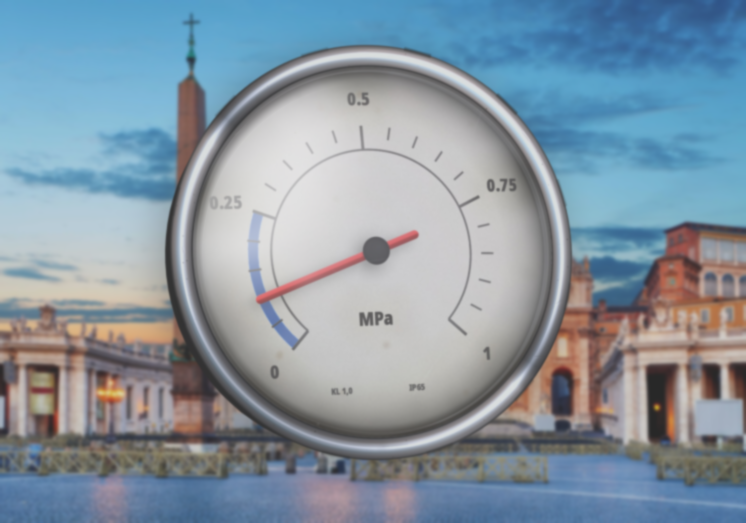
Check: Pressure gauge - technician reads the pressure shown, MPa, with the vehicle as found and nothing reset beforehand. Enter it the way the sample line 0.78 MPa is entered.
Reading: 0.1 MPa
